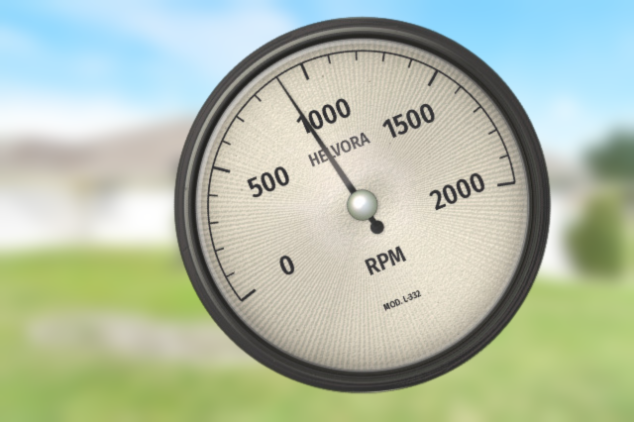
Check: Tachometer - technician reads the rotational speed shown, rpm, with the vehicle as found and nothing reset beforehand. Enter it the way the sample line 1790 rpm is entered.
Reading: 900 rpm
